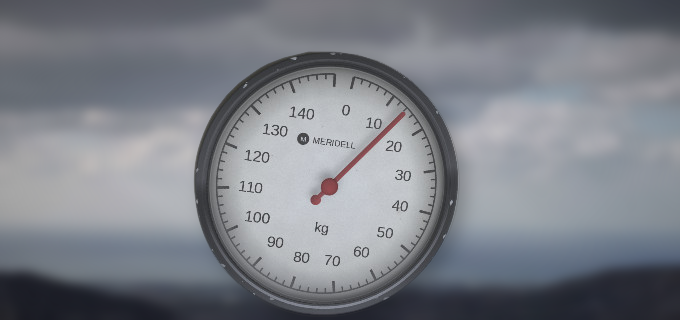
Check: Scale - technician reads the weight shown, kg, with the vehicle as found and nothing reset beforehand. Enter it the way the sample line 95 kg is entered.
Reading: 14 kg
